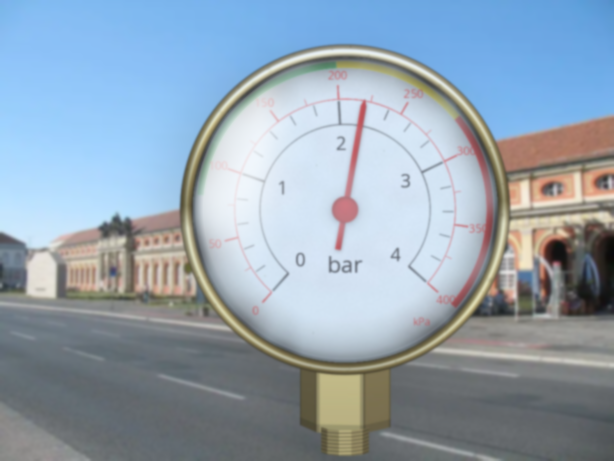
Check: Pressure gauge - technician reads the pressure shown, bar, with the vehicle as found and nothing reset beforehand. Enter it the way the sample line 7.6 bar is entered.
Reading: 2.2 bar
